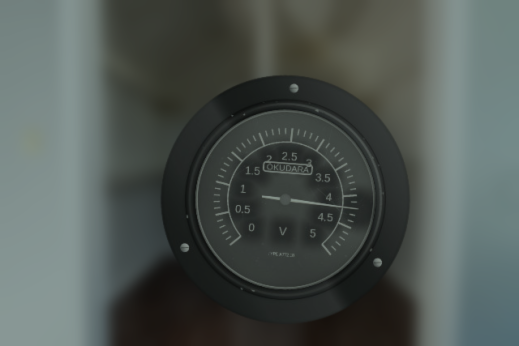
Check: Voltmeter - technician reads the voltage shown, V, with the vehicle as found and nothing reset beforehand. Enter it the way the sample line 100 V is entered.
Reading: 4.2 V
